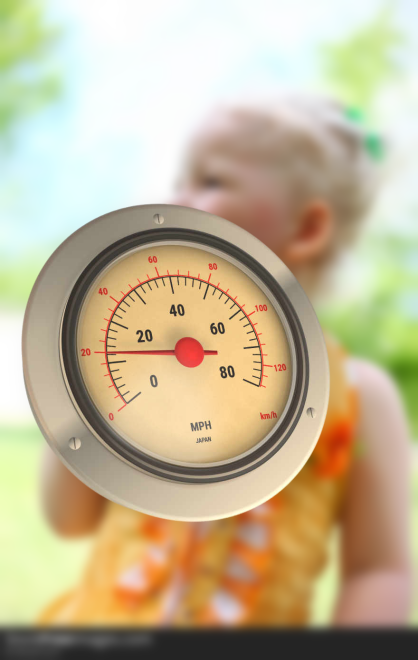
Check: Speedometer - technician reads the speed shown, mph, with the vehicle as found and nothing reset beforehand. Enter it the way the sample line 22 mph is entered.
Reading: 12 mph
